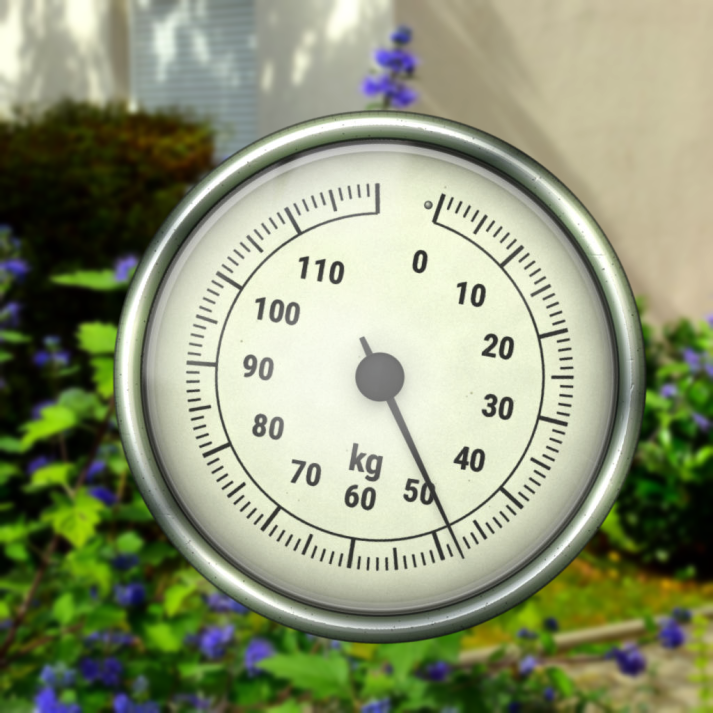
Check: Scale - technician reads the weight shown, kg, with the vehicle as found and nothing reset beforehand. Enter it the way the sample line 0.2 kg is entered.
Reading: 48 kg
